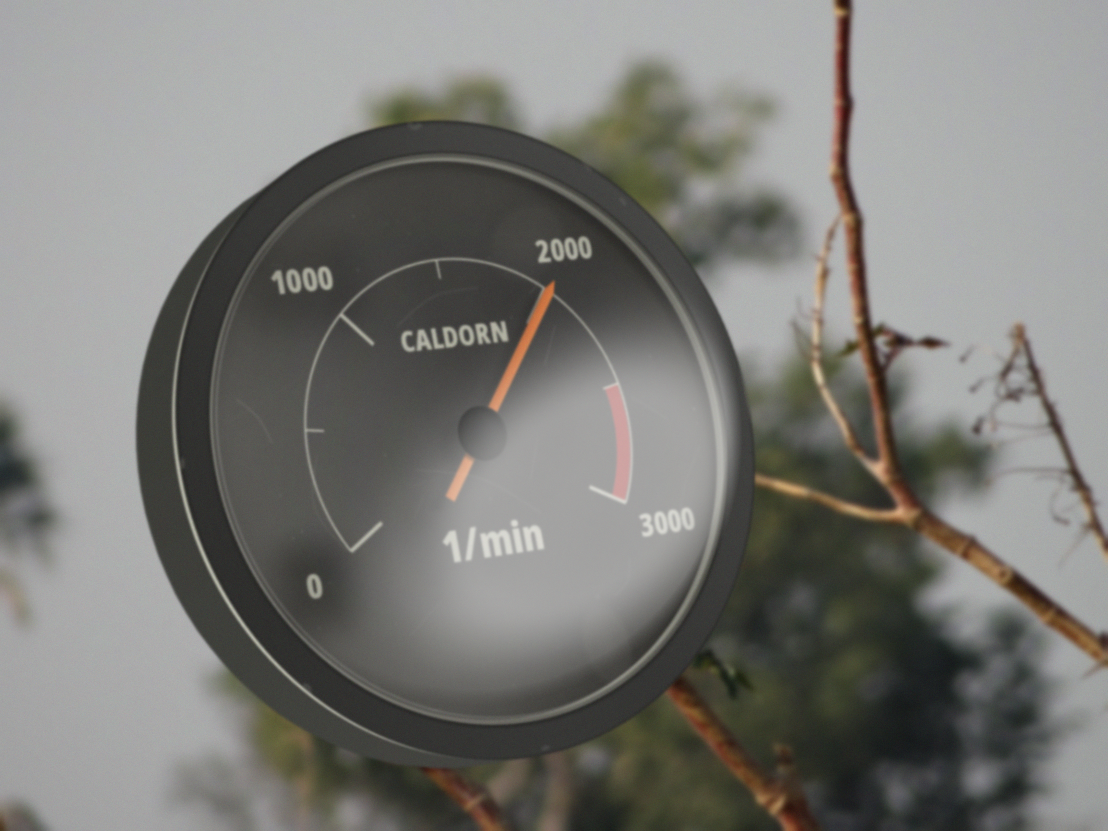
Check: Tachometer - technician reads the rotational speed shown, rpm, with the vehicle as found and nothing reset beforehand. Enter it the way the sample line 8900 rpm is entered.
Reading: 2000 rpm
